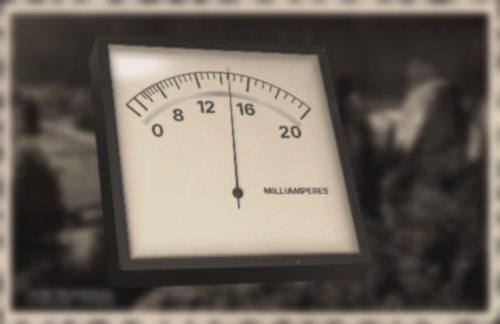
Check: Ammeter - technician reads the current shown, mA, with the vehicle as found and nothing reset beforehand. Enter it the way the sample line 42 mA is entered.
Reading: 14.5 mA
